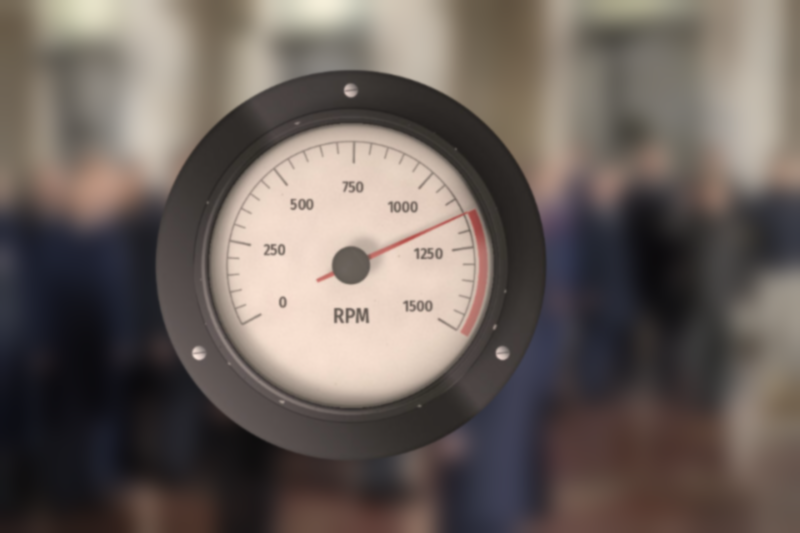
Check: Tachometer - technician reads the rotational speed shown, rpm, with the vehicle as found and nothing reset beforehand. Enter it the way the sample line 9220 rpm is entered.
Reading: 1150 rpm
